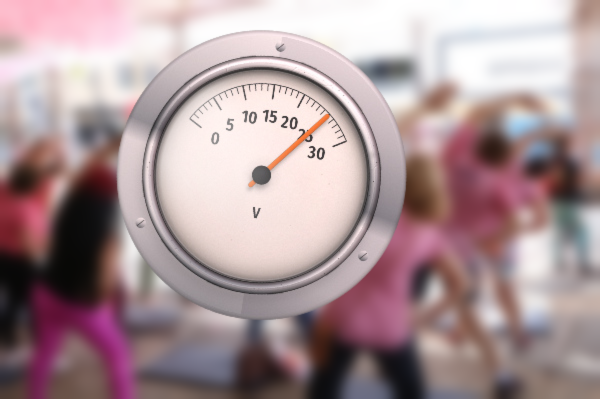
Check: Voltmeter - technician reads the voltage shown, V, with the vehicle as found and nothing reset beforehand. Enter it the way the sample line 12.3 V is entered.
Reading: 25 V
